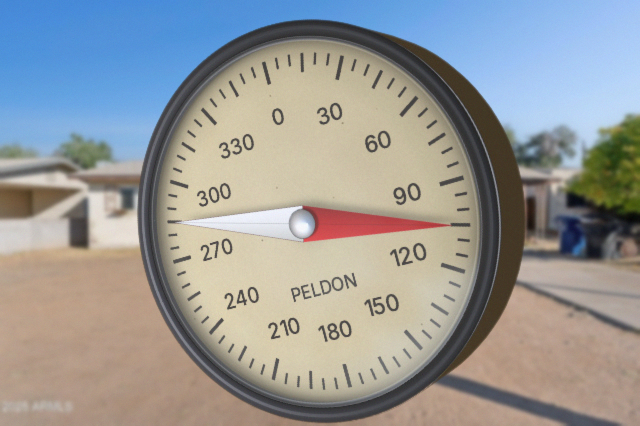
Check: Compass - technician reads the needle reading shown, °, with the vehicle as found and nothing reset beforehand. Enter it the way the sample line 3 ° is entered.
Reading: 105 °
